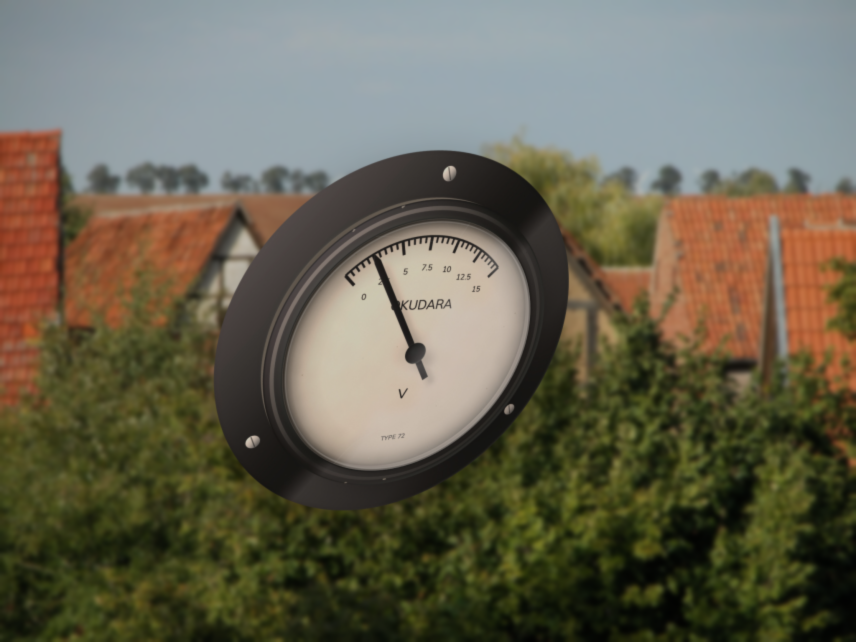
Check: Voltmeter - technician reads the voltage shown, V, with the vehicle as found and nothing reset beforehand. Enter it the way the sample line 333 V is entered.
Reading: 2.5 V
